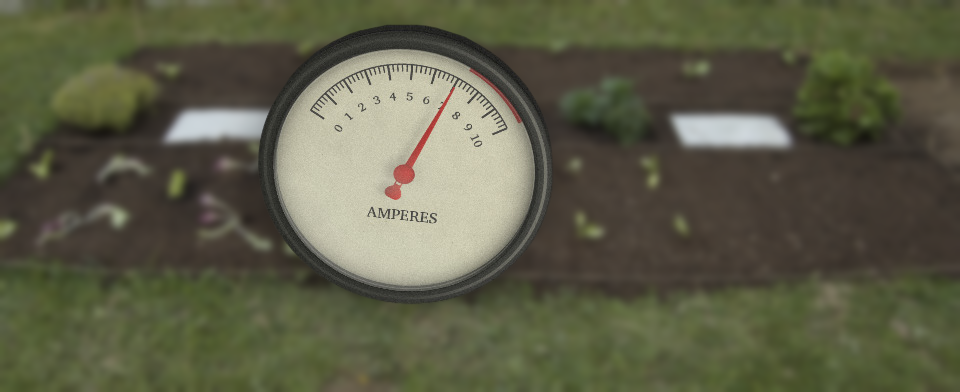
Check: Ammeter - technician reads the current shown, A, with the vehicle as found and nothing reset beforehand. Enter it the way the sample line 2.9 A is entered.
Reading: 7 A
